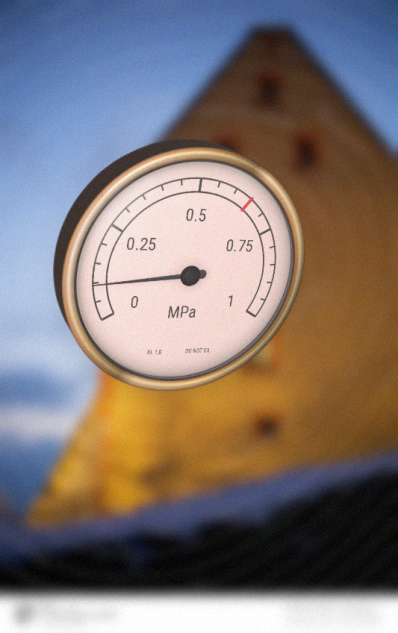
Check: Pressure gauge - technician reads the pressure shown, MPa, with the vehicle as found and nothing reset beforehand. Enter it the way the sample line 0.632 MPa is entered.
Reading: 0.1 MPa
